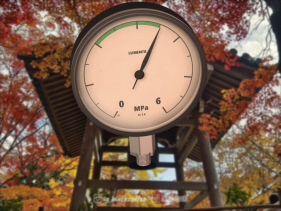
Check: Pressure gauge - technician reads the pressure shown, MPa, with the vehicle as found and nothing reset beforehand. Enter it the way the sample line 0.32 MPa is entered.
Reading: 3.5 MPa
